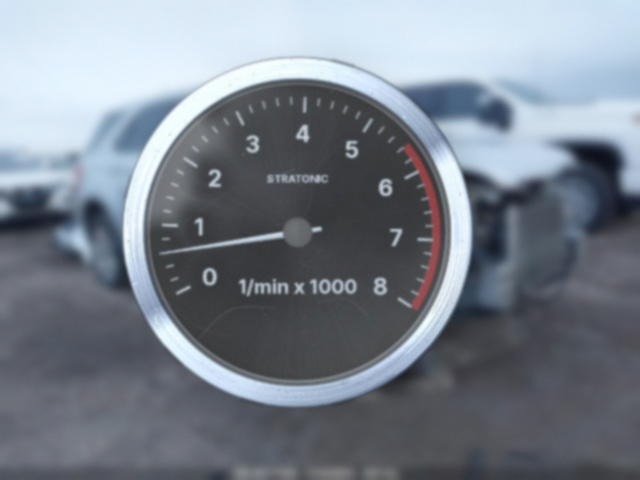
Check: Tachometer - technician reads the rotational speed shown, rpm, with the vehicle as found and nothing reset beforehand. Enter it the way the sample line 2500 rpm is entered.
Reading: 600 rpm
